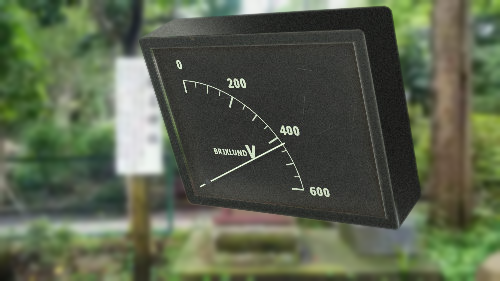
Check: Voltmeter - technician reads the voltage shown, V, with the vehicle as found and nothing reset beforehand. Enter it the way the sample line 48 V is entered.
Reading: 425 V
